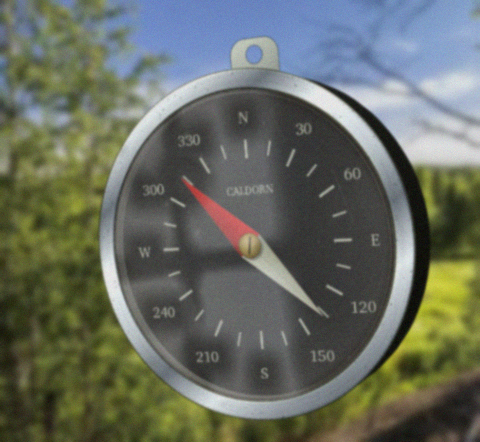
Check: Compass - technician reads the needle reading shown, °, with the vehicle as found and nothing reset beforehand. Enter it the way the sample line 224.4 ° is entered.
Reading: 315 °
